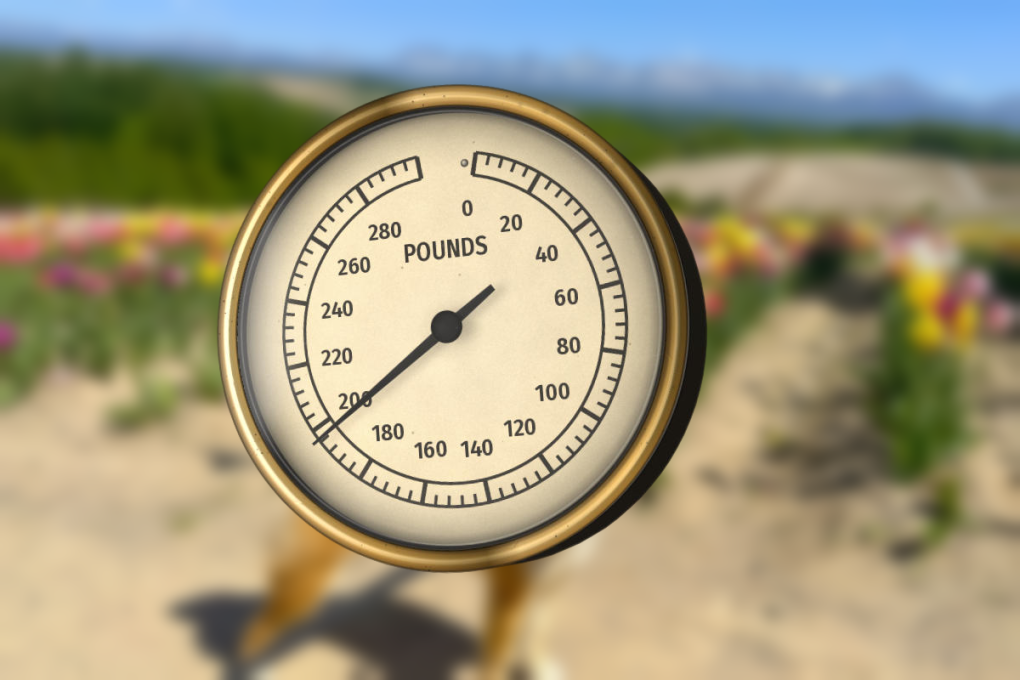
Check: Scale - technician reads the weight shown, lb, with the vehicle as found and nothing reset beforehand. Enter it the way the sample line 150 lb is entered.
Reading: 196 lb
